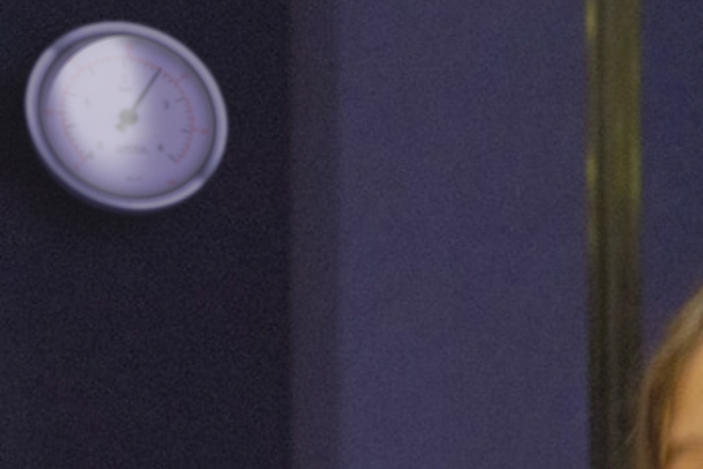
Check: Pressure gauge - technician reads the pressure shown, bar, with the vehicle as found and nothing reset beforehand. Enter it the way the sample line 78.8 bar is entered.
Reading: 2.5 bar
